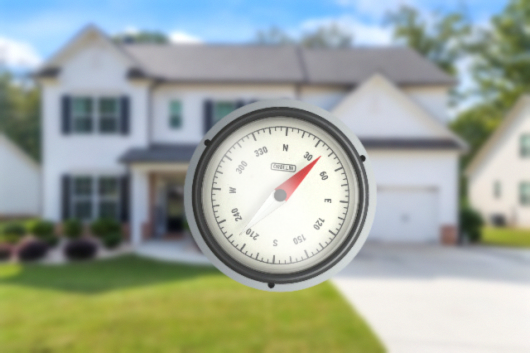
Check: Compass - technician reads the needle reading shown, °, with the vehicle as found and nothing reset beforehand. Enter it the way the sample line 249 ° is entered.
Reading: 40 °
